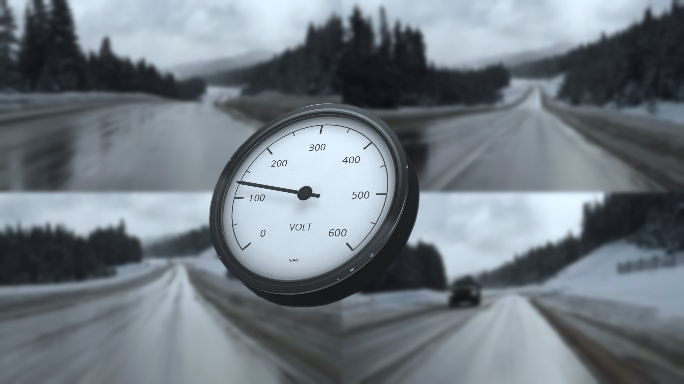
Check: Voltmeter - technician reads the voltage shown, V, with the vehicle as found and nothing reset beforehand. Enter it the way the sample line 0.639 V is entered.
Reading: 125 V
